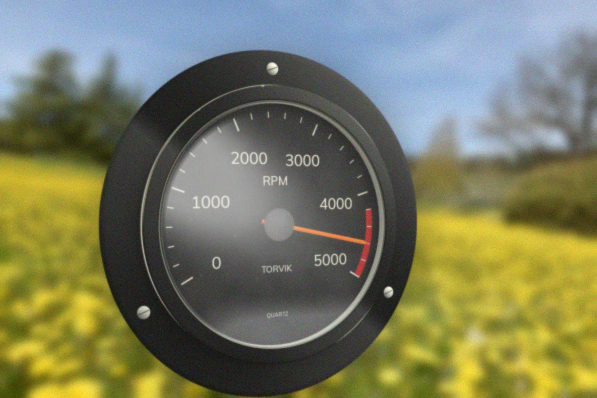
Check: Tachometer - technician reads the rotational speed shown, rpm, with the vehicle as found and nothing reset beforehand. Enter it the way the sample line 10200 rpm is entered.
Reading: 4600 rpm
